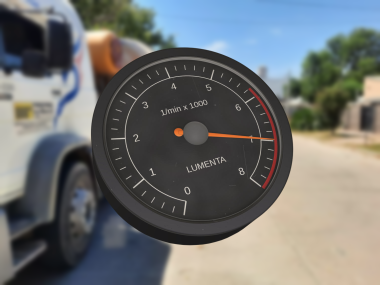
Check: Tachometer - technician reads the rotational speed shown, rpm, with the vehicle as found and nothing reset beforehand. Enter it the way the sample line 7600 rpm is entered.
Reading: 7000 rpm
